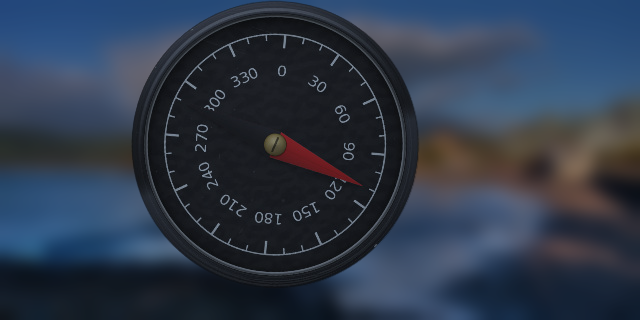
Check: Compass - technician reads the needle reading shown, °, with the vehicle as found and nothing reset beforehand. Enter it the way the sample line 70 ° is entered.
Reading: 110 °
